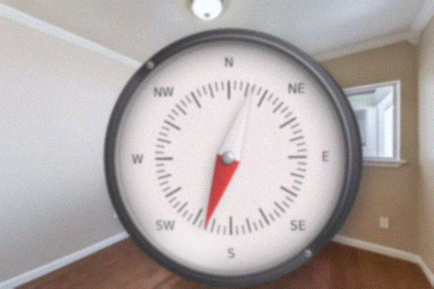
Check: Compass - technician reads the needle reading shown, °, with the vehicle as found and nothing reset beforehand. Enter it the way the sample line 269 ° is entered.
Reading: 200 °
